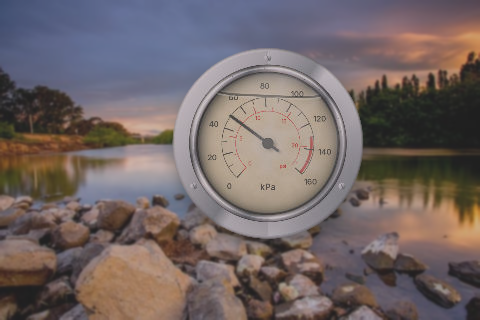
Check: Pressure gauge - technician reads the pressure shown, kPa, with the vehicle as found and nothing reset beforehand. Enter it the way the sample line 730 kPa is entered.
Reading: 50 kPa
